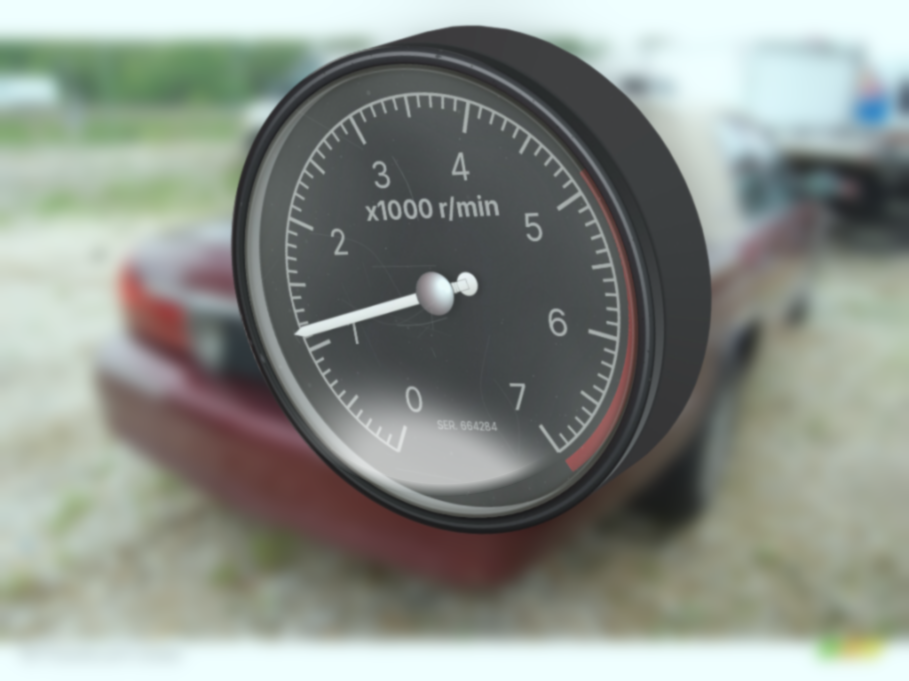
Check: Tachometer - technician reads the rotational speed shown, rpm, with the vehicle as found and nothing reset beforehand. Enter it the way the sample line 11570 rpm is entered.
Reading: 1150 rpm
